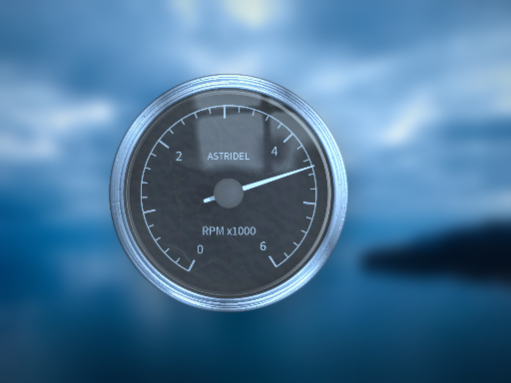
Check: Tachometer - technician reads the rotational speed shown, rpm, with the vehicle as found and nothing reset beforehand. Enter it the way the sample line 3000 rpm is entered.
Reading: 4500 rpm
